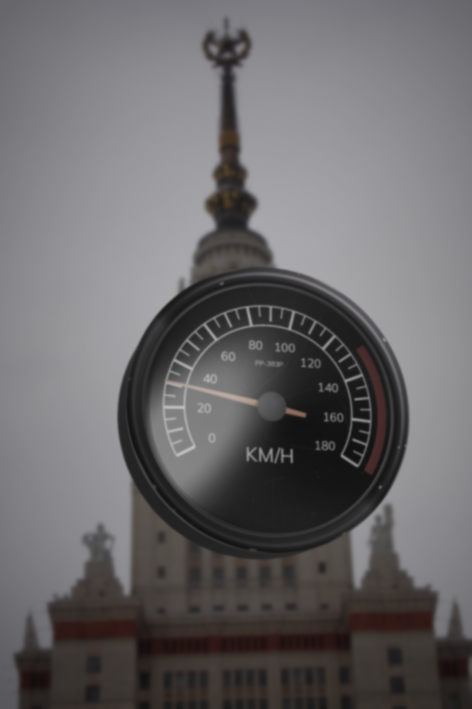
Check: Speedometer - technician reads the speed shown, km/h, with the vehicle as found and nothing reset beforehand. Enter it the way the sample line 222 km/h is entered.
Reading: 30 km/h
